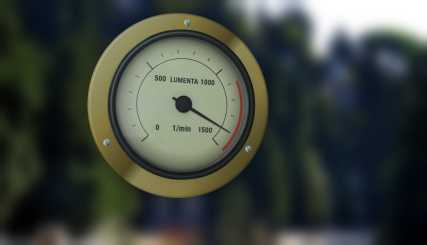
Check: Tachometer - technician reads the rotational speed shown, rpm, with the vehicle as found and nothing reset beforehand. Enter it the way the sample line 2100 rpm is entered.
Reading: 1400 rpm
